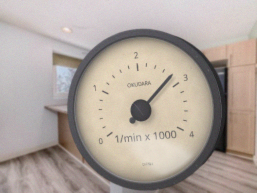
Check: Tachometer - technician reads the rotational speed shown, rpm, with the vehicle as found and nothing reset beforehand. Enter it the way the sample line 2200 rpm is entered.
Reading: 2800 rpm
